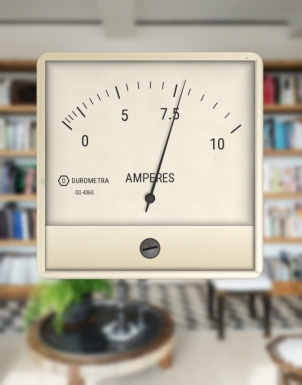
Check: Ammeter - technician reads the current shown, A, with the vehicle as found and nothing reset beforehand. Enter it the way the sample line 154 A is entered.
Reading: 7.75 A
